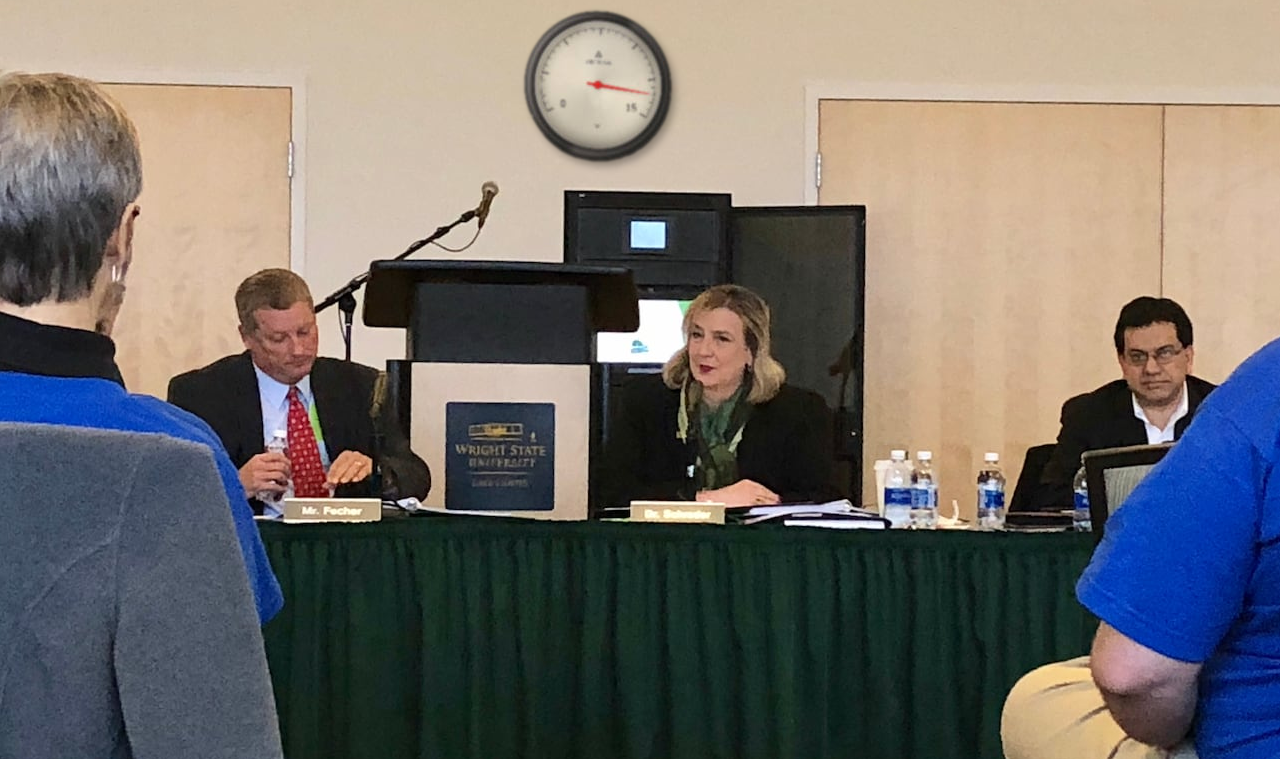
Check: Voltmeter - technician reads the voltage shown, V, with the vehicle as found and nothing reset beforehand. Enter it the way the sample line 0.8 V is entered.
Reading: 13.5 V
